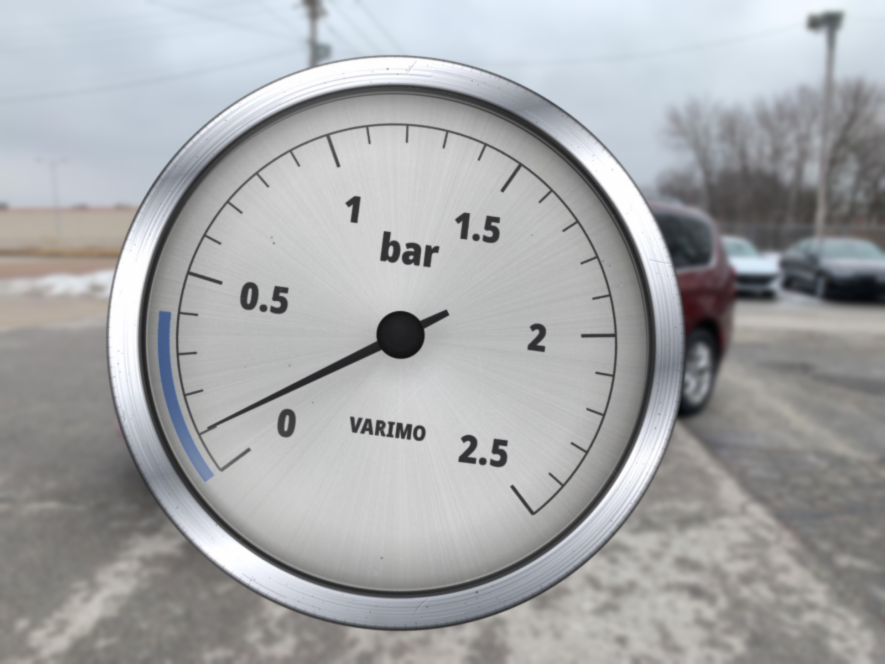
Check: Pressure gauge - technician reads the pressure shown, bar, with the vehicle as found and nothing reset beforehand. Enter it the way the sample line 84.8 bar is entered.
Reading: 0.1 bar
